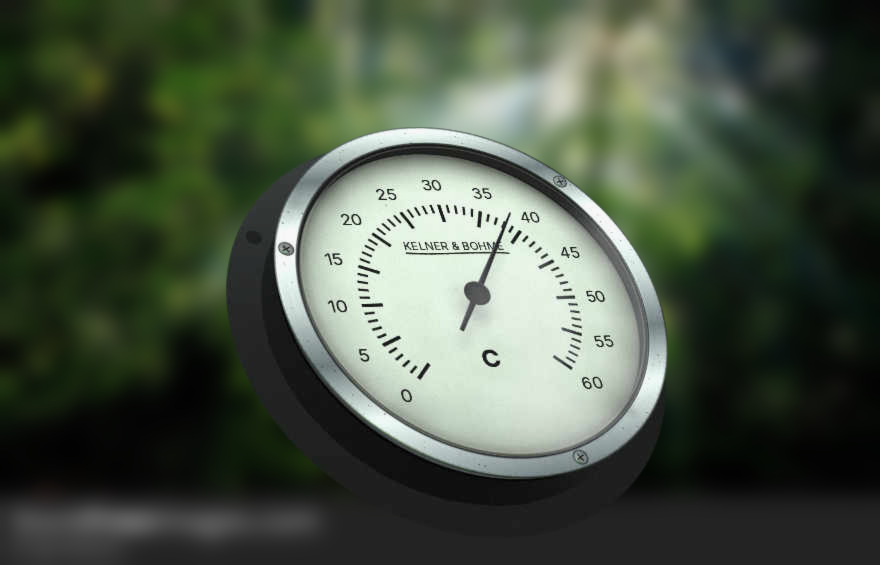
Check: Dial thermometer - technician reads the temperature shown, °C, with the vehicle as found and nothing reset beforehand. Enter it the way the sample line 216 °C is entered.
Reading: 38 °C
